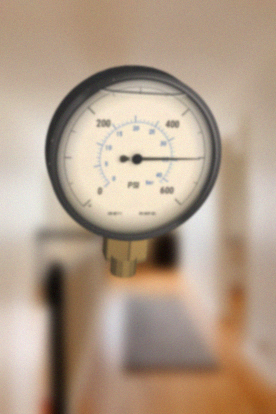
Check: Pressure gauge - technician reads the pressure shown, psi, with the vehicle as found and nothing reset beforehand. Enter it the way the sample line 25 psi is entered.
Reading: 500 psi
